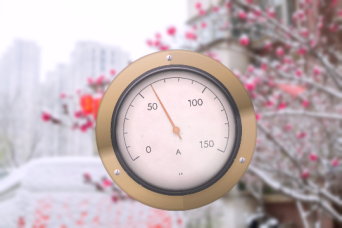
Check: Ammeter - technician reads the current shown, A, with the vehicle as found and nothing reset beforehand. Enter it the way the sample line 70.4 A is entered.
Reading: 60 A
